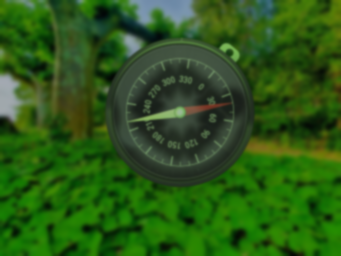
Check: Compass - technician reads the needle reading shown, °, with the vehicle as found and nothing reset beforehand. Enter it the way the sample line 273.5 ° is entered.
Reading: 40 °
